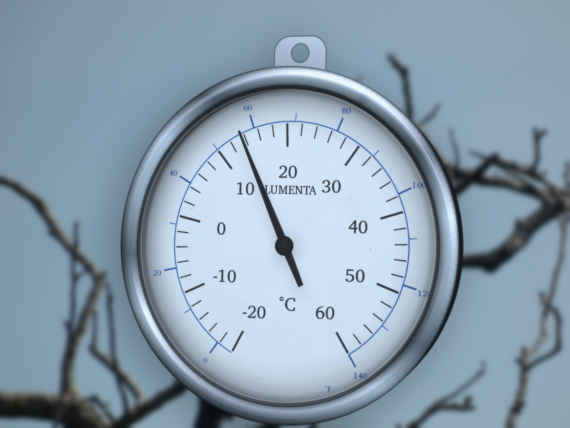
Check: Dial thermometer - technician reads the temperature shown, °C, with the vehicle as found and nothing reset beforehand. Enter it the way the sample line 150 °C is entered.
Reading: 14 °C
